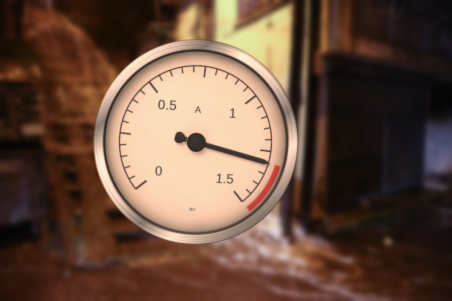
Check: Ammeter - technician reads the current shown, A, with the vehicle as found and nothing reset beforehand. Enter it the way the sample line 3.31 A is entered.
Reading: 1.3 A
